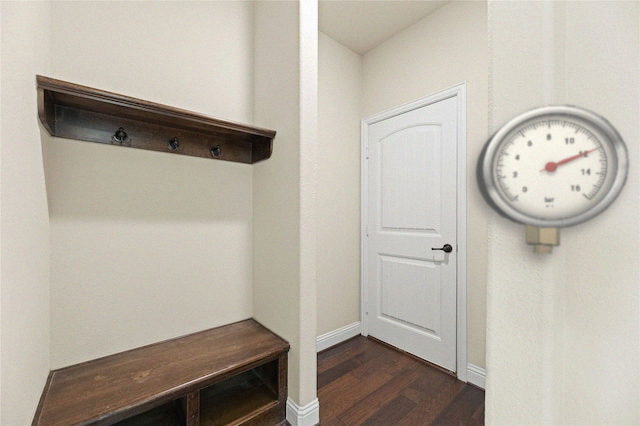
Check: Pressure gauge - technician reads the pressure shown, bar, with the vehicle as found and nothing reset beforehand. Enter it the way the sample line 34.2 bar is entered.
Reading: 12 bar
